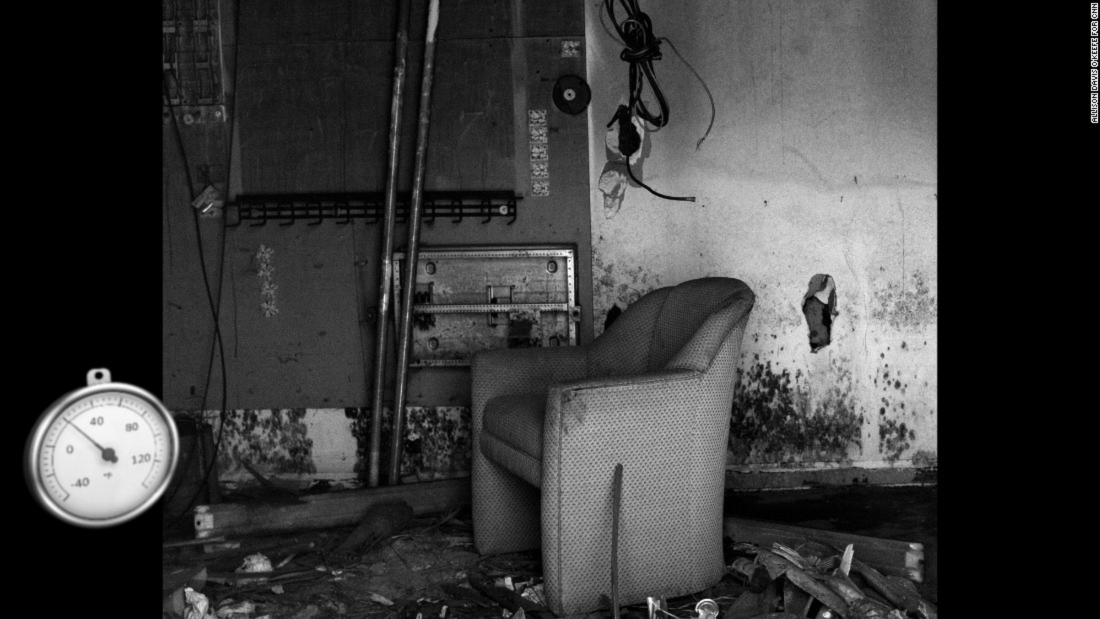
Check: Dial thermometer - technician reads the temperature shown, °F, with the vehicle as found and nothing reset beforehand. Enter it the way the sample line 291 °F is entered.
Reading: 20 °F
